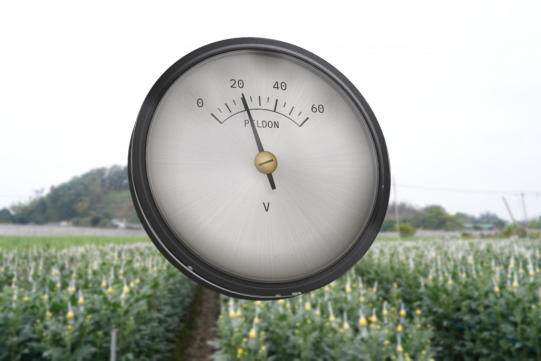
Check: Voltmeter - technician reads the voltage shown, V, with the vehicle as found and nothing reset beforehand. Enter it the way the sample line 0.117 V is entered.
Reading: 20 V
